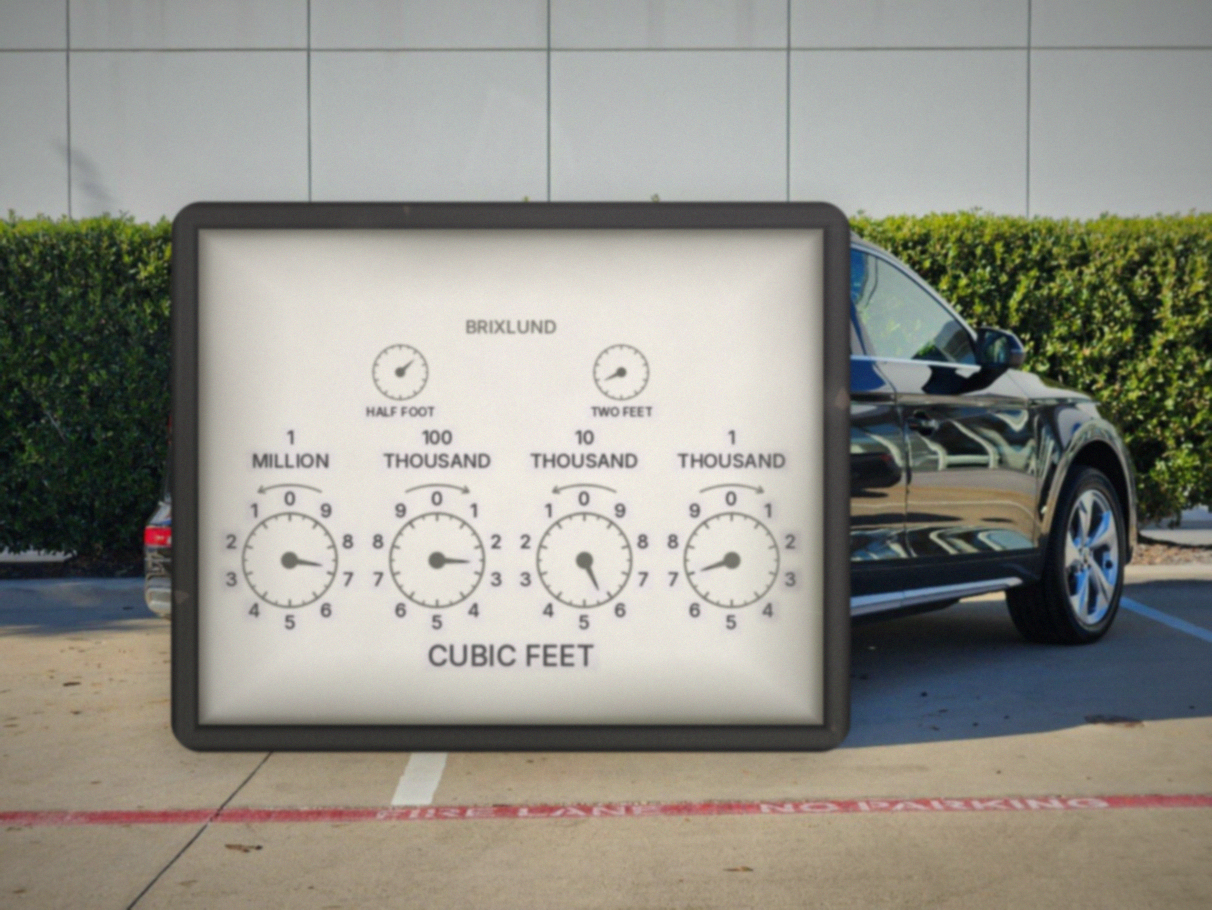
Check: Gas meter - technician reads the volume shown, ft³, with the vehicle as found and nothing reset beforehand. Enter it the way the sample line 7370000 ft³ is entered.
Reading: 725700 ft³
